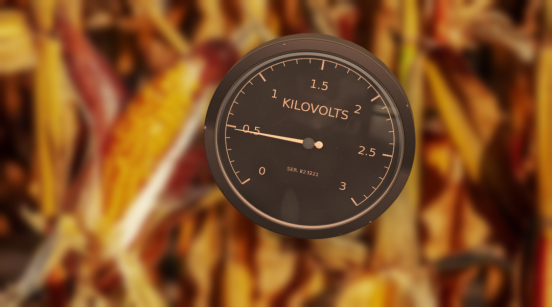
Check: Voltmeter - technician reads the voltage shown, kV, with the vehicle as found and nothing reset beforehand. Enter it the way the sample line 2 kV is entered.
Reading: 0.5 kV
